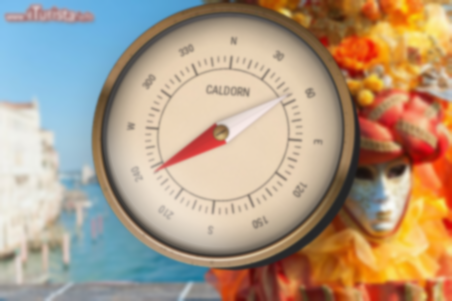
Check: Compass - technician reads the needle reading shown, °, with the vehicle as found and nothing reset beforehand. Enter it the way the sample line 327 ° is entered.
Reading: 235 °
